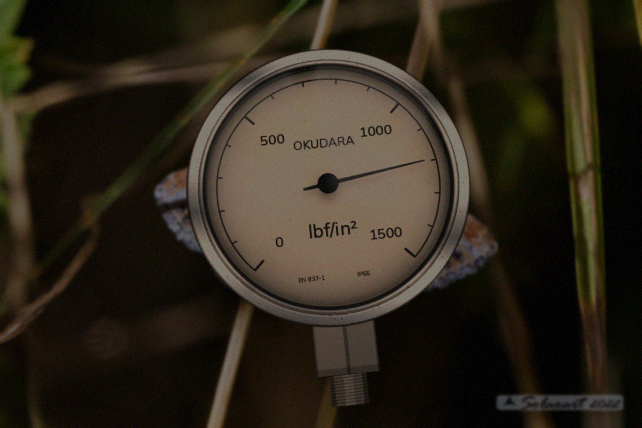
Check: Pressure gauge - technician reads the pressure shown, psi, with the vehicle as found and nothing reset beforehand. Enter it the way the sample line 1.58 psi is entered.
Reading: 1200 psi
